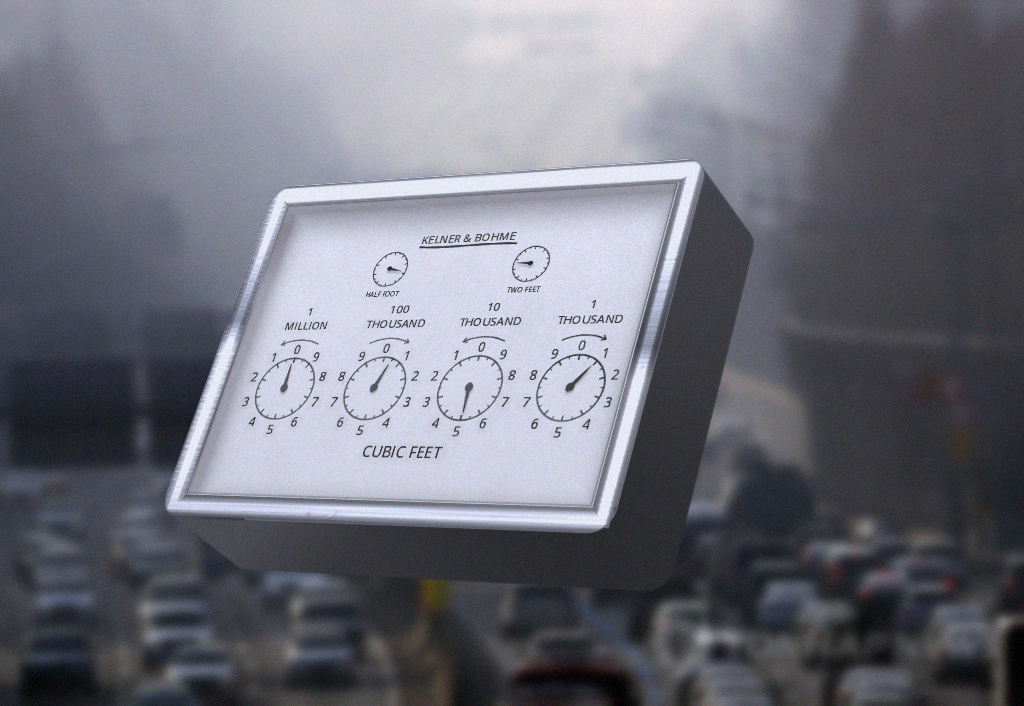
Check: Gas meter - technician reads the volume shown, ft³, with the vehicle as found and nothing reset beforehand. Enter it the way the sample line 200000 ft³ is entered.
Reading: 5100 ft³
